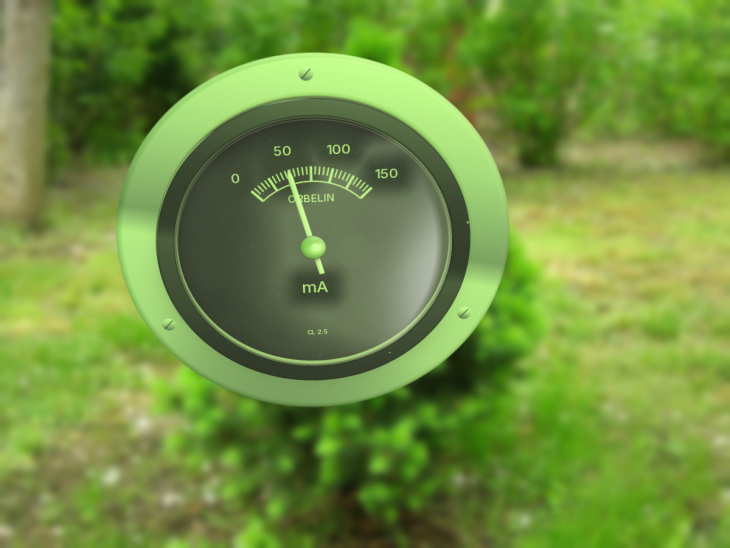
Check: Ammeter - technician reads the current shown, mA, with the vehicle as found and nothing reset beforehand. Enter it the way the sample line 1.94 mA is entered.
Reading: 50 mA
